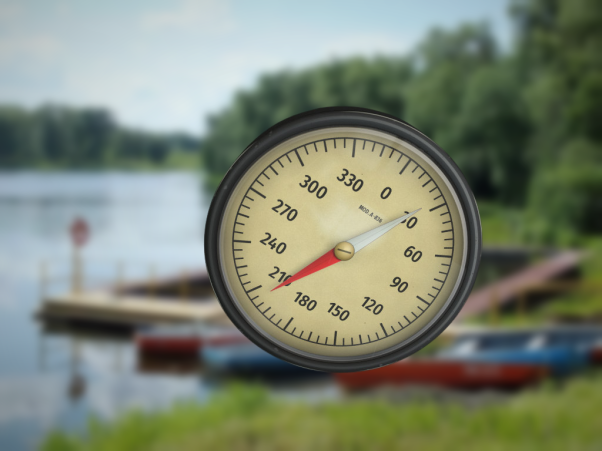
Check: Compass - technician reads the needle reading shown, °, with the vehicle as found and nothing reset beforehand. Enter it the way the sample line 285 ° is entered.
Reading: 205 °
